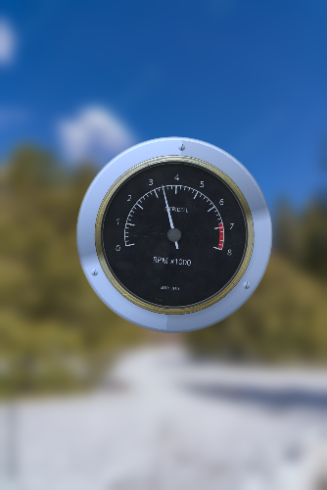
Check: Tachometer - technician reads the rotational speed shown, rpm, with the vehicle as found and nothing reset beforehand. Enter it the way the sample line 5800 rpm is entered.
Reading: 3400 rpm
